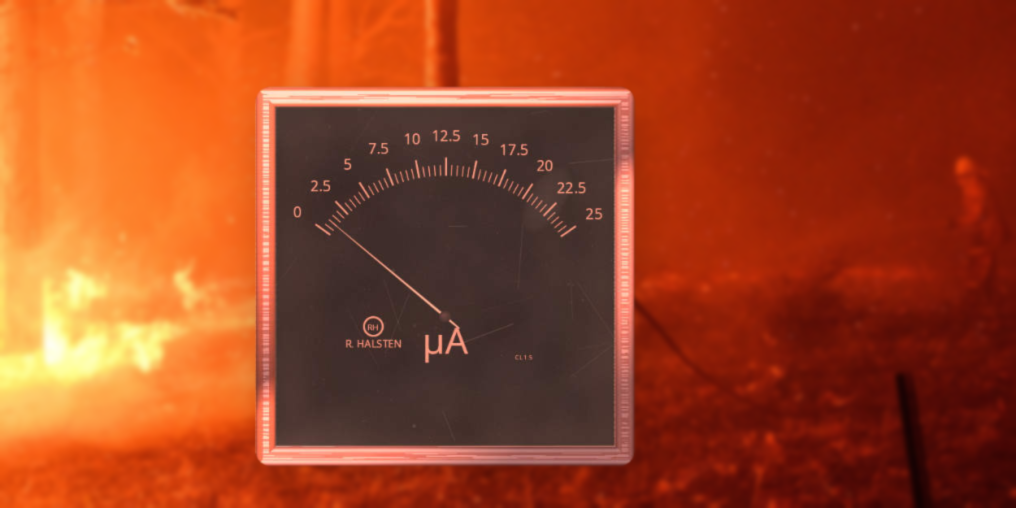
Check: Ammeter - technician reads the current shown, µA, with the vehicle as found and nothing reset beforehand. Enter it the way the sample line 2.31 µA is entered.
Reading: 1 µA
